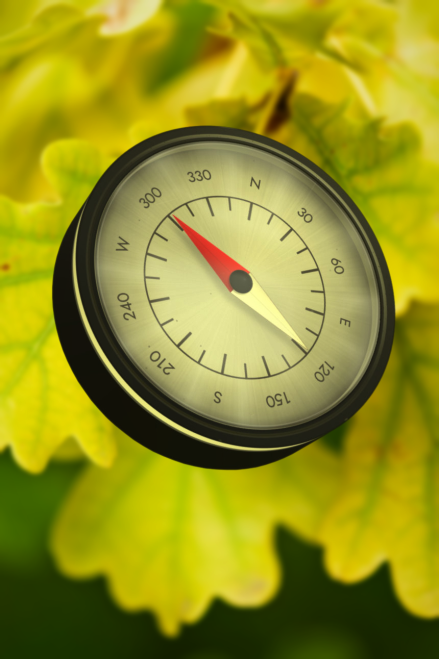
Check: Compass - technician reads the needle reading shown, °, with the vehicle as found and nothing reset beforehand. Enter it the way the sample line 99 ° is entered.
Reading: 300 °
